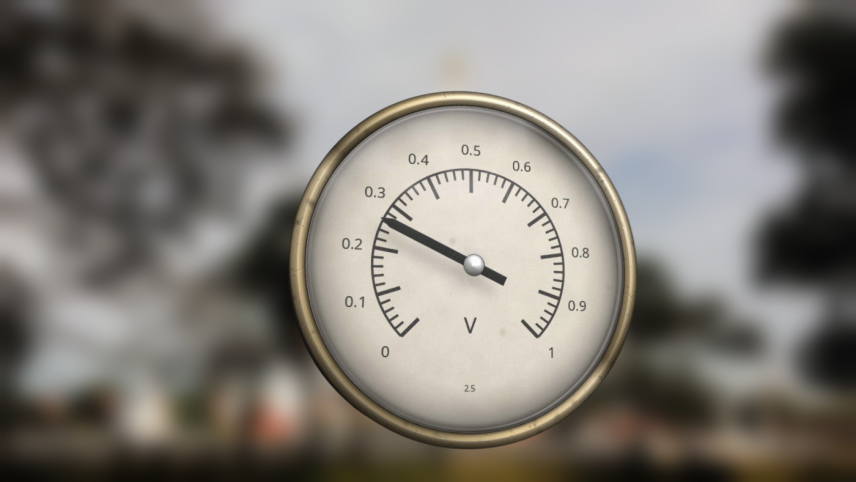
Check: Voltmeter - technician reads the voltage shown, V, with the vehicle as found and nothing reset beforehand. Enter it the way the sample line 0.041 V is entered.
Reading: 0.26 V
